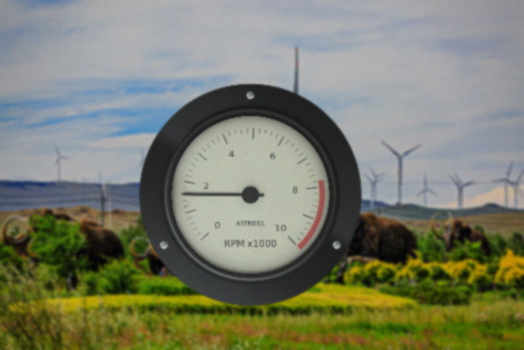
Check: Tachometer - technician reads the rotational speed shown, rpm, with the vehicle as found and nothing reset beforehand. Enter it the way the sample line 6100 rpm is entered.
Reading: 1600 rpm
